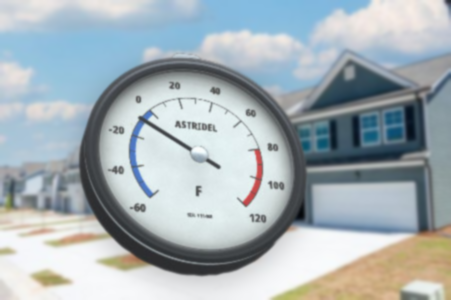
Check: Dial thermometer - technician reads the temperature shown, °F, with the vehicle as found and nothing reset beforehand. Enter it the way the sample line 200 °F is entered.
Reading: -10 °F
